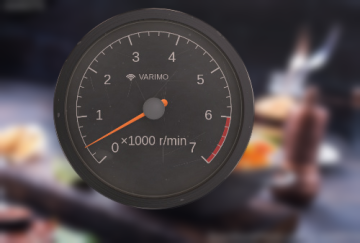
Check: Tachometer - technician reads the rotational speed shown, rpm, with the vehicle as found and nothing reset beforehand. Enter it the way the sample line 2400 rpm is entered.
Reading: 400 rpm
